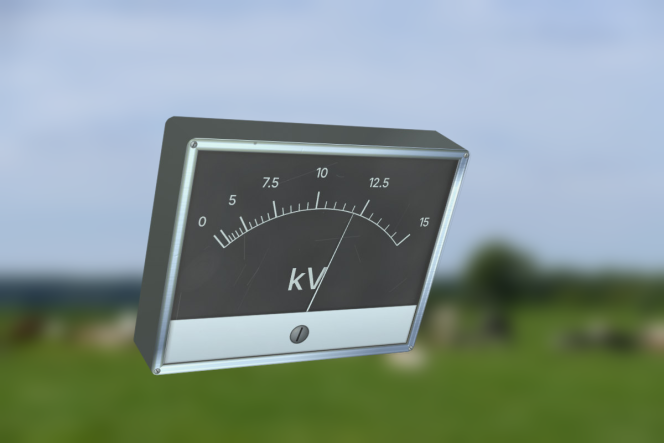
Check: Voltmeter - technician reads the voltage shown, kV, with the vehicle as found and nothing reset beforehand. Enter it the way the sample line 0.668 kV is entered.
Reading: 12 kV
